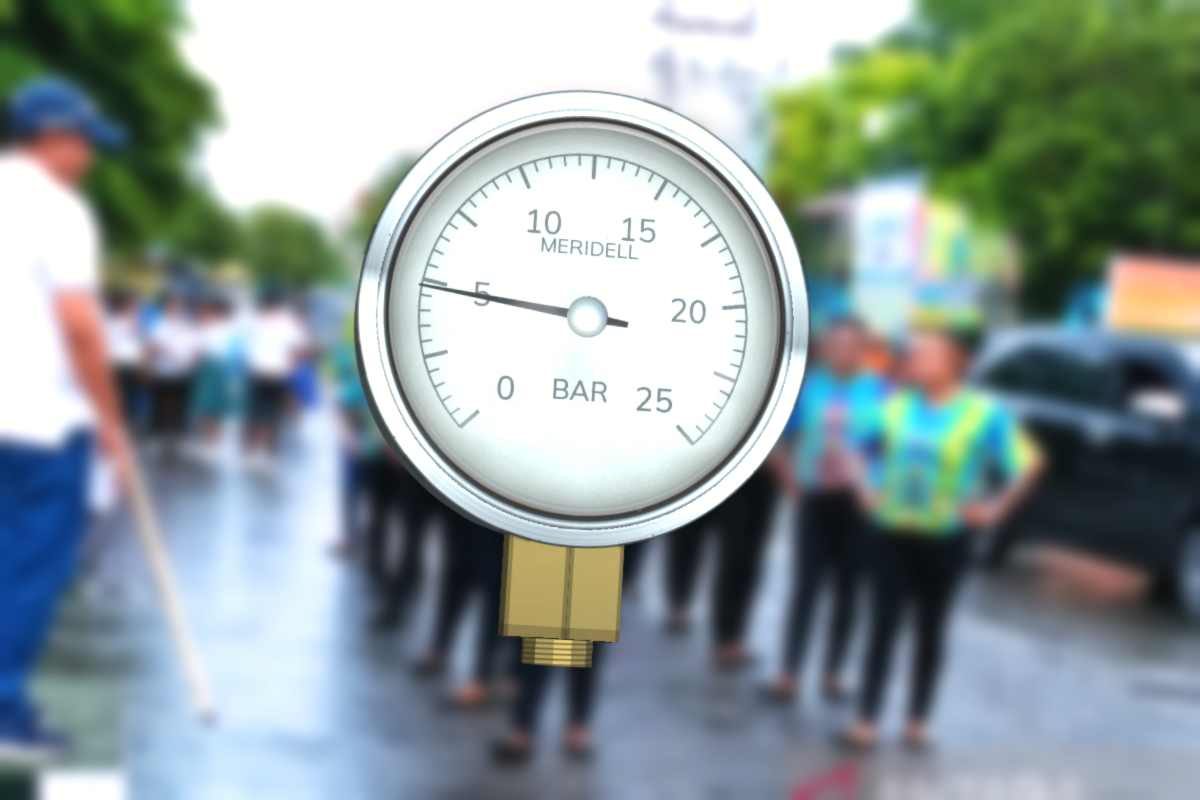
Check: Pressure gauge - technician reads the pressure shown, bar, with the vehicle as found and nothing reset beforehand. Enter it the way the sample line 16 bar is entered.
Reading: 4.75 bar
